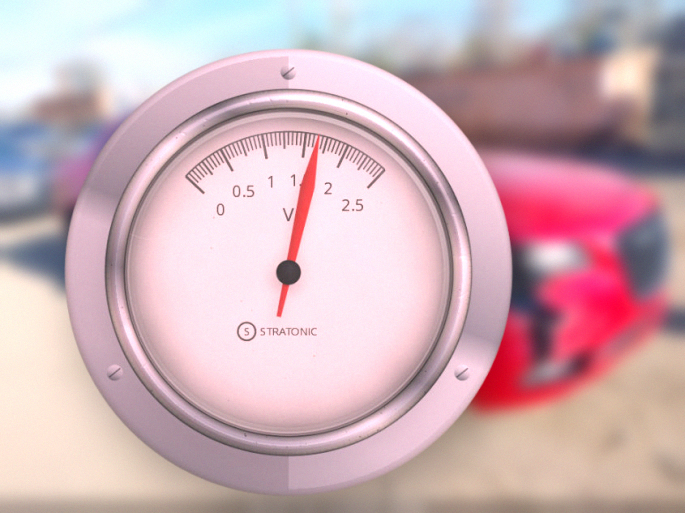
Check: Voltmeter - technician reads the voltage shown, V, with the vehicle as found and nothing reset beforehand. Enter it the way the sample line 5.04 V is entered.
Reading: 1.65 V
